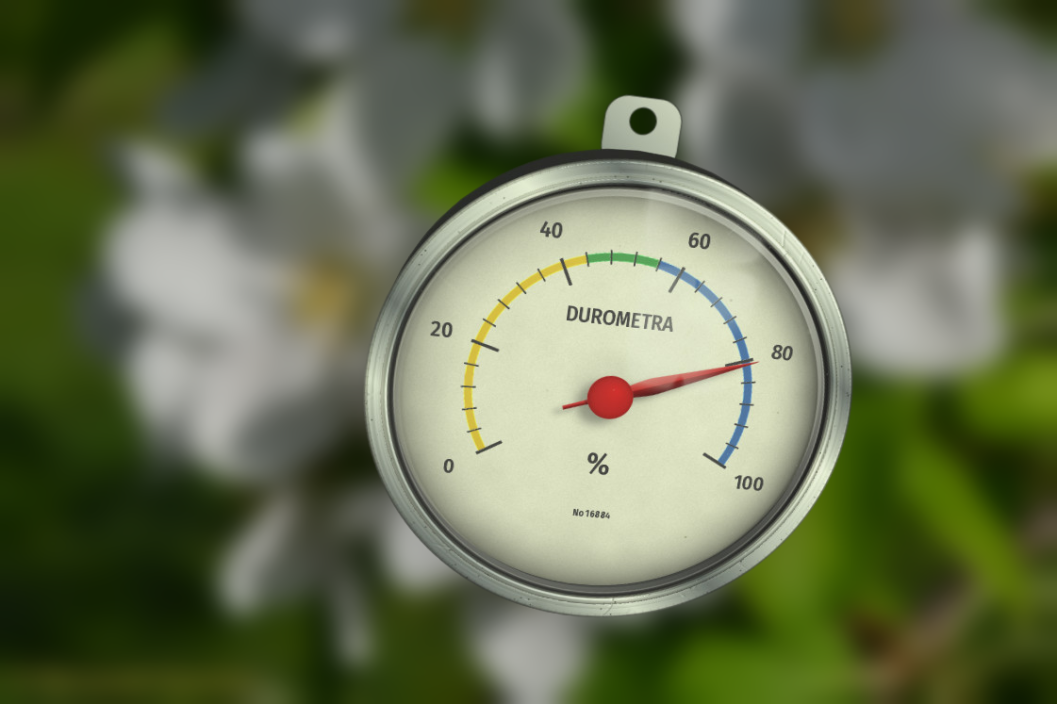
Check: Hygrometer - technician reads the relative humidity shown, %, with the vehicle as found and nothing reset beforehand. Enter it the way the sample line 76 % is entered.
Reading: 80 %
